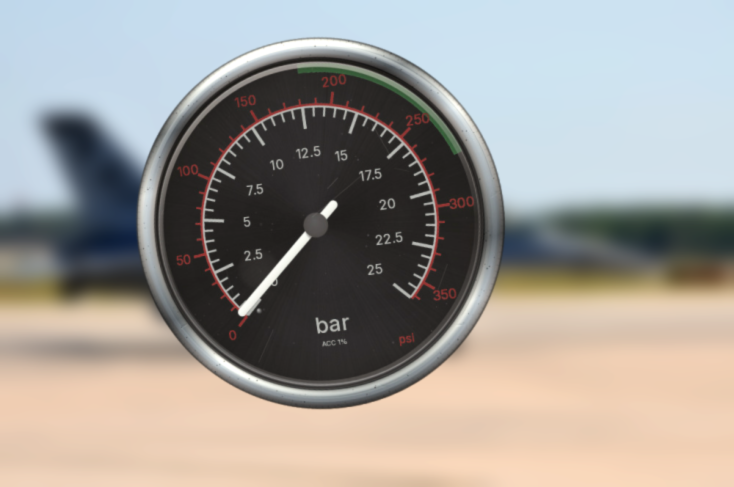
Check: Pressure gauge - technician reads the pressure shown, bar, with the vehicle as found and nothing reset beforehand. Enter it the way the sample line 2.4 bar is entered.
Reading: 0.25 bar
